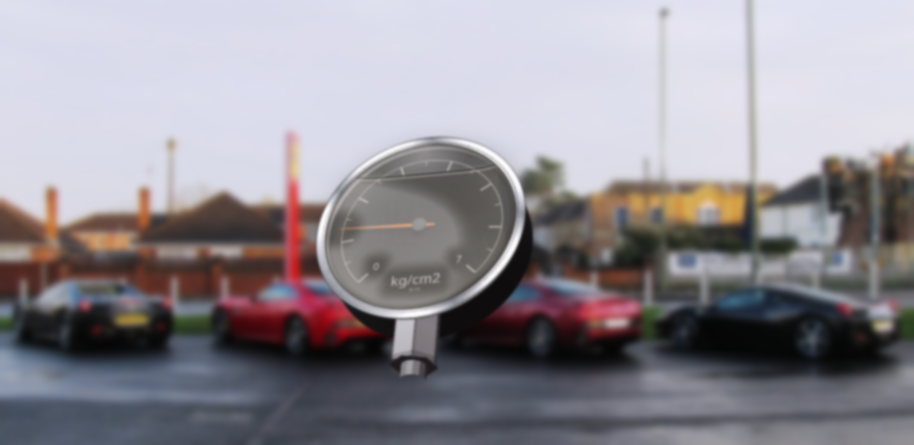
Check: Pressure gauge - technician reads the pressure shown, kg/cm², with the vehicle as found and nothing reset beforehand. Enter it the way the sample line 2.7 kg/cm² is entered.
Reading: 1.25 kg/cm²
